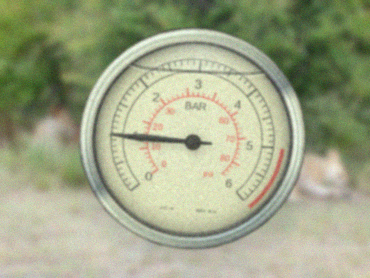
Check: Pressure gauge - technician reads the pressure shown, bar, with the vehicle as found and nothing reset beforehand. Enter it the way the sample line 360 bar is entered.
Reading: 1 bar
